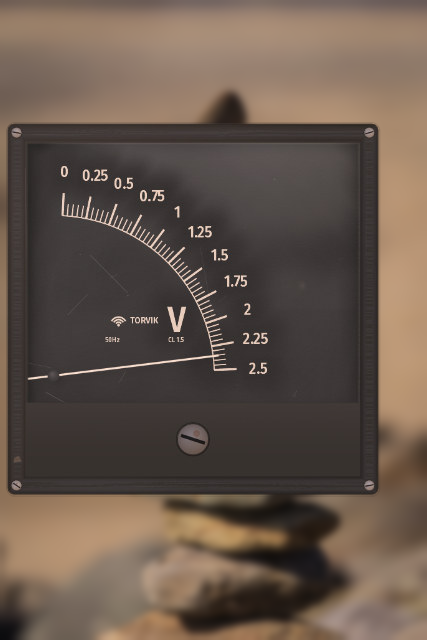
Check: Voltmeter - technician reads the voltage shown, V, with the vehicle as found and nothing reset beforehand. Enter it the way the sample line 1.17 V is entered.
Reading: 2.35 V
